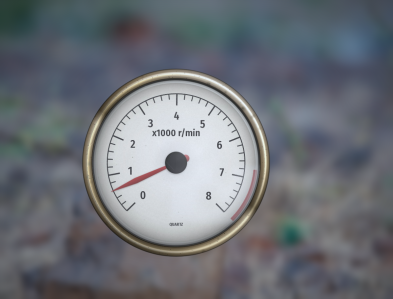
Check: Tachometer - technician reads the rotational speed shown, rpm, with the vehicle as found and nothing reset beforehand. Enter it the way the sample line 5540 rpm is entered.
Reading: 600 rpm
